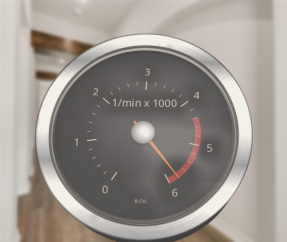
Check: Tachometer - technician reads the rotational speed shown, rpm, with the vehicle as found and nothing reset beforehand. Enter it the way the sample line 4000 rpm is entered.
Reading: 5800 rpm
